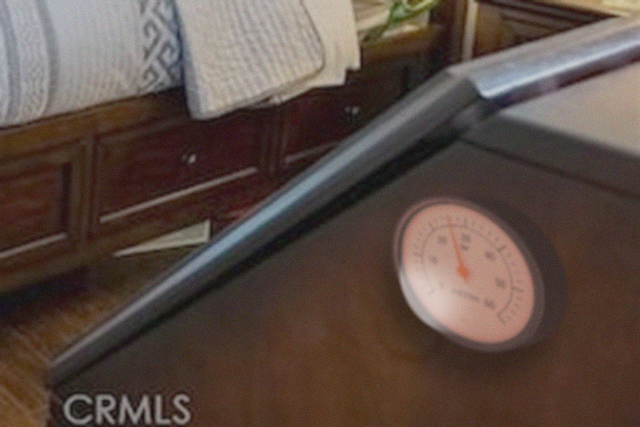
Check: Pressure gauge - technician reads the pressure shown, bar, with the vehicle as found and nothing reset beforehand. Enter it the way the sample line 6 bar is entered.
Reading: 26 bar
